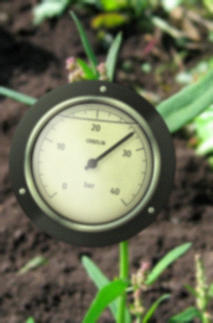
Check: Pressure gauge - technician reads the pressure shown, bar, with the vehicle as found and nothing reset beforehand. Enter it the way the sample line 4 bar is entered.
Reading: 27 bar
